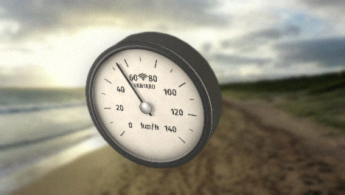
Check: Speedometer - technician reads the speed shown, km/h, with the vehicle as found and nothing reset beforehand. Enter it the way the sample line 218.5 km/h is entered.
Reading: 55 km/h
